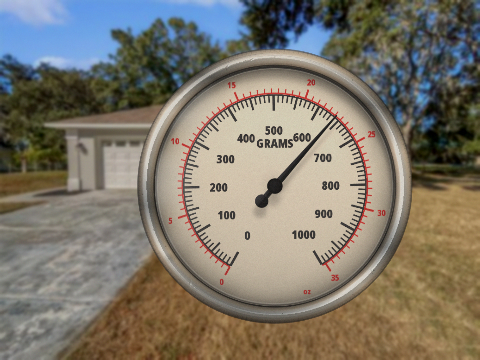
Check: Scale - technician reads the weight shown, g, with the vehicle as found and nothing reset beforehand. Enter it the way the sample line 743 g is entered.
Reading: 640 g
